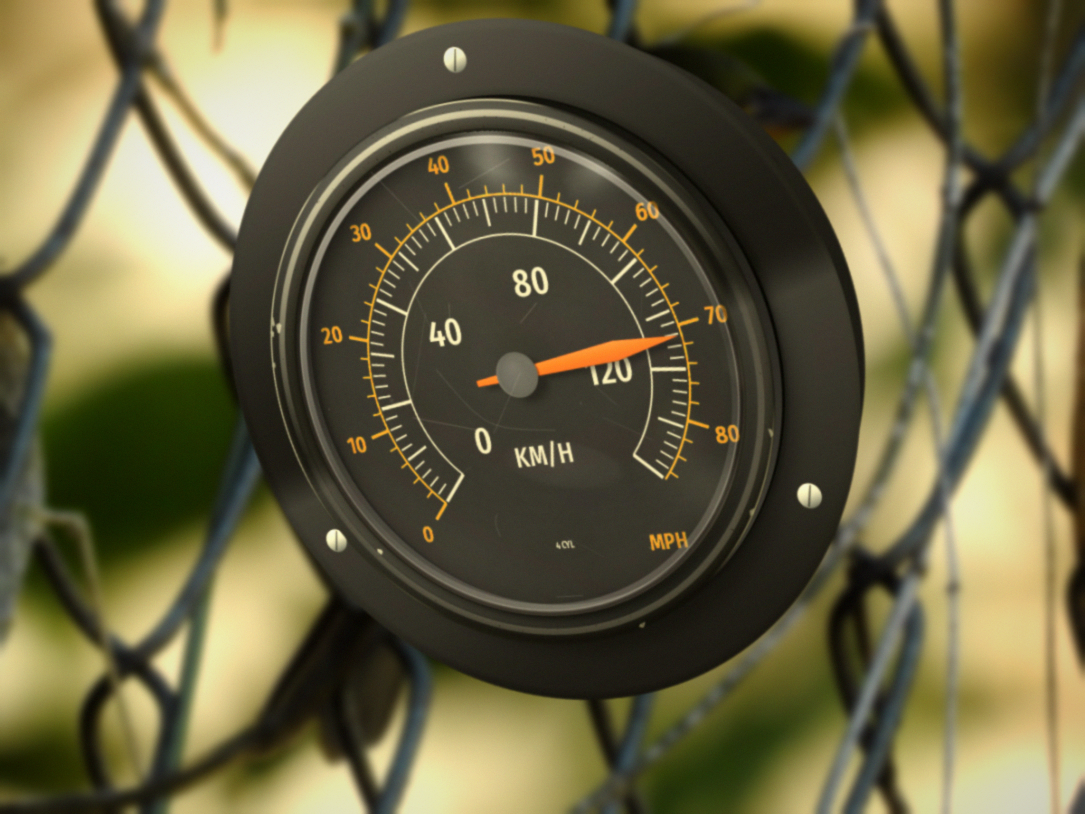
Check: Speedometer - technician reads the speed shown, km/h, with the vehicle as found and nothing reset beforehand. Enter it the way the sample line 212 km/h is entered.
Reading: 114 km/h
